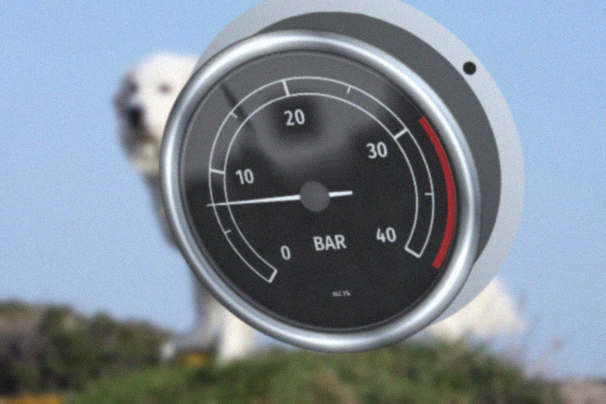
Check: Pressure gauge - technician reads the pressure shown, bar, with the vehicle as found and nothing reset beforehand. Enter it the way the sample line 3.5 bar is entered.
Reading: 7.5 bar
